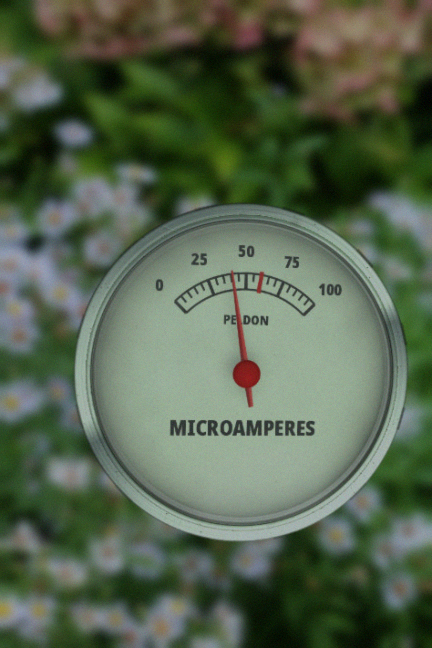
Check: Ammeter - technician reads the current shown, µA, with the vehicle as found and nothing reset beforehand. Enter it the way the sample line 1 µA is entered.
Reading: 40 µA
